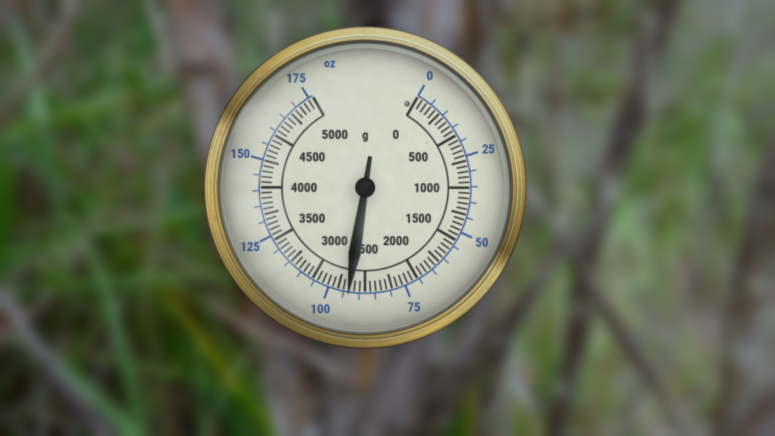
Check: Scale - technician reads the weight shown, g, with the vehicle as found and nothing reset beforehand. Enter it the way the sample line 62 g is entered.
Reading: 2650 g
